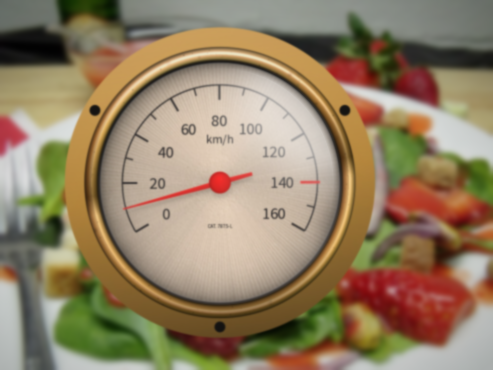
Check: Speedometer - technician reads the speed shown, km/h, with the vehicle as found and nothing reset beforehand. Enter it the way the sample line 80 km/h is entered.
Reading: 10 km/h
